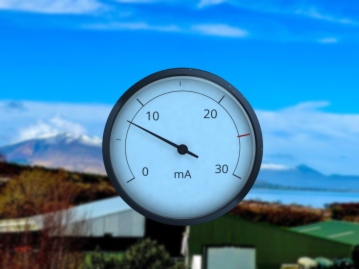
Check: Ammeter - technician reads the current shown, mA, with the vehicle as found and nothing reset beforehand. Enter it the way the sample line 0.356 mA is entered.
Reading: 7.5 mA
